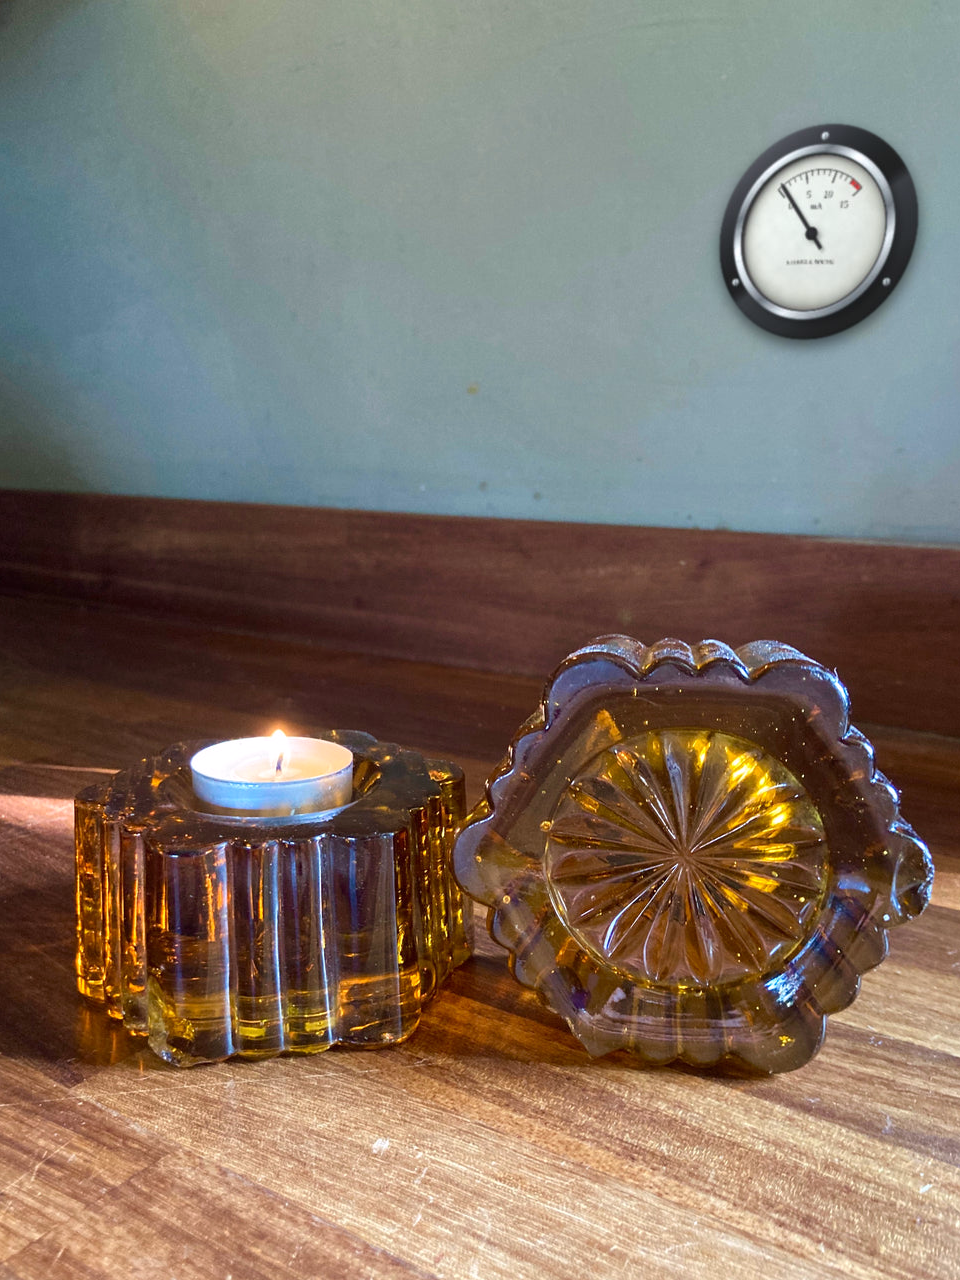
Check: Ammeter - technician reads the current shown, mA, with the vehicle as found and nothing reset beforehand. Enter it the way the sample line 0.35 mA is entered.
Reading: 1 mA
